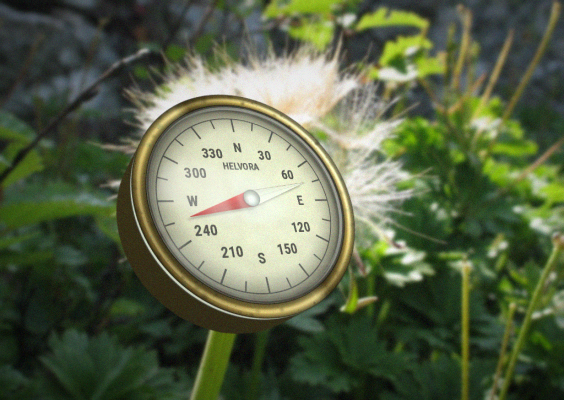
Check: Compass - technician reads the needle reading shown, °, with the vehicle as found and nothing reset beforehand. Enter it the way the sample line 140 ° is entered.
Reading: 255 °
